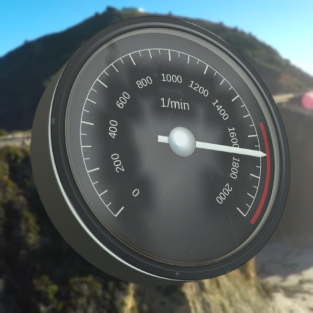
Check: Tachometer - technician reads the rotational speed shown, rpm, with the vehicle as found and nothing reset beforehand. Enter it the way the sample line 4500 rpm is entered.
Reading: 1700 rpm
